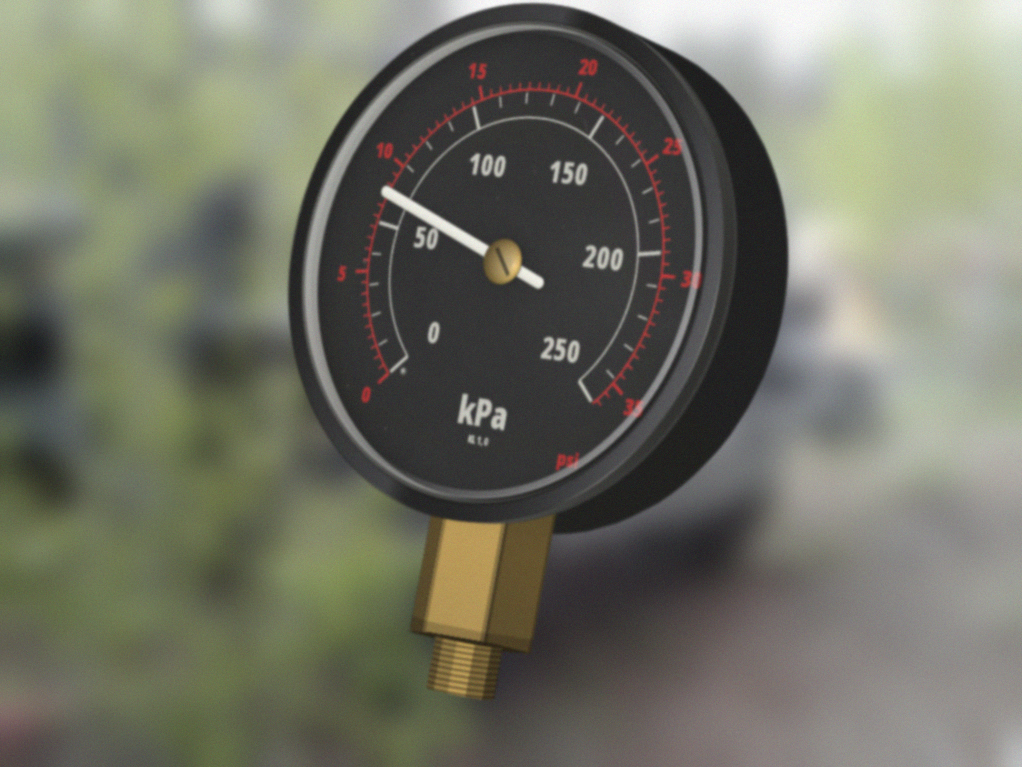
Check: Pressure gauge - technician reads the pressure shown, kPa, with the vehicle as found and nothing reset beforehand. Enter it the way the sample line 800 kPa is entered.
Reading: 60 kPa
